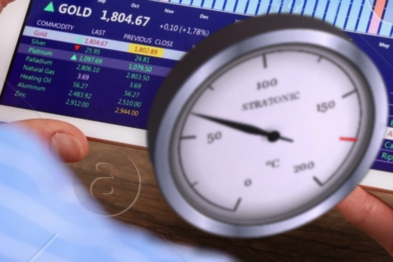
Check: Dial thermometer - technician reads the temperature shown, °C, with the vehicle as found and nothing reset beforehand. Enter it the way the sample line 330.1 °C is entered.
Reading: 62.5 °C
